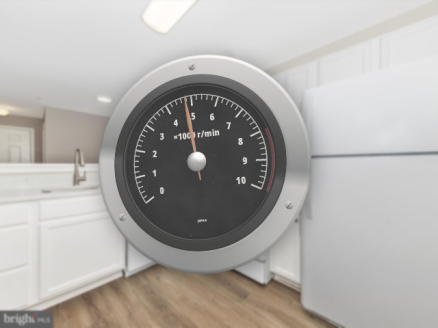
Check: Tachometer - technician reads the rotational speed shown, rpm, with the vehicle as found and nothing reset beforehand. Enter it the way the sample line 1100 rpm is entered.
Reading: 4800 rpm
